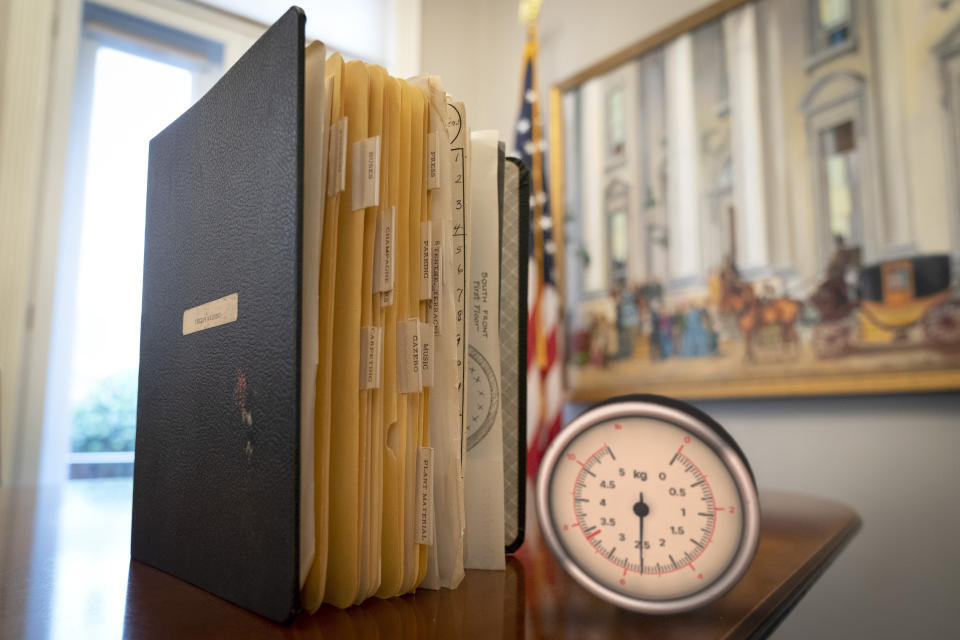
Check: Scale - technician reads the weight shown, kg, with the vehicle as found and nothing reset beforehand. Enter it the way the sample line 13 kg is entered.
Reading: 2.5 kg
